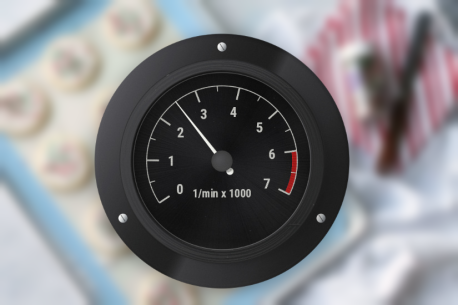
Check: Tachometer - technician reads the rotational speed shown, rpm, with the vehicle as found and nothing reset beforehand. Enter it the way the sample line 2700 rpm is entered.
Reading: 2500 rpm
